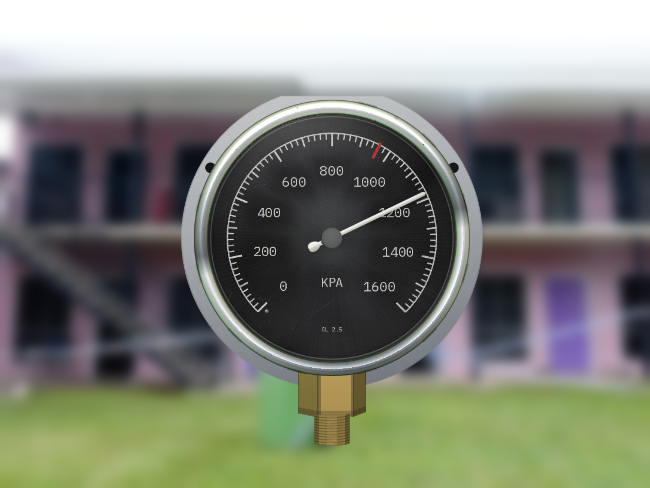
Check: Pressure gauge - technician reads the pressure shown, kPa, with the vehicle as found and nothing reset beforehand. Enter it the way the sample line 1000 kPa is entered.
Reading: 1180 kPa
